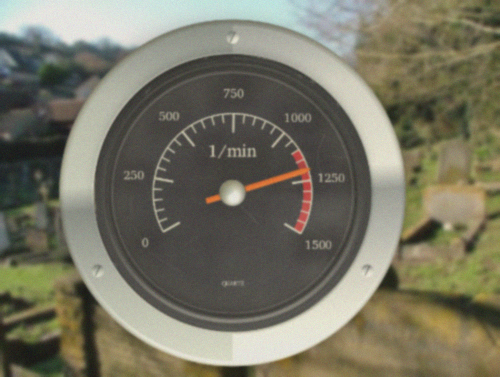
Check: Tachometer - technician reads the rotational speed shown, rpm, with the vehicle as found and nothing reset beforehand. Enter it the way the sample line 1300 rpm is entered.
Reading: 1200 rpm
